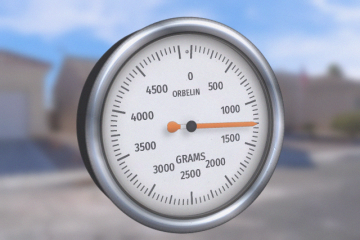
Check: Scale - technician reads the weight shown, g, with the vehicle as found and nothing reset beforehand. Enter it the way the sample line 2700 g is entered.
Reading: 1250 g
